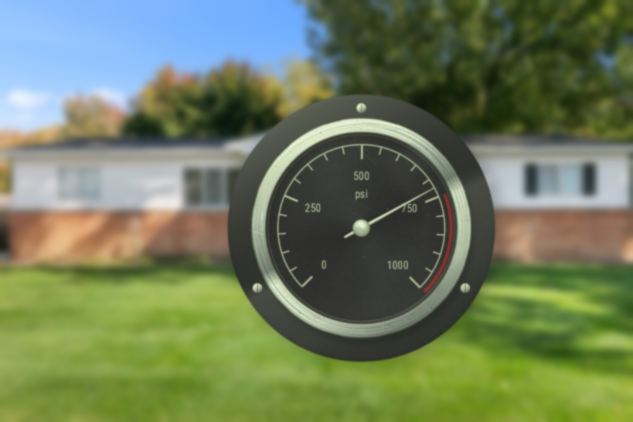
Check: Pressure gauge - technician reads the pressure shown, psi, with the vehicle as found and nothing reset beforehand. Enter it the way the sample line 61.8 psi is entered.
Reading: 725 psi
